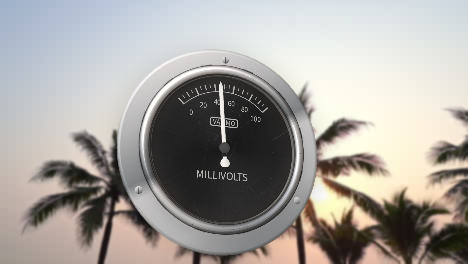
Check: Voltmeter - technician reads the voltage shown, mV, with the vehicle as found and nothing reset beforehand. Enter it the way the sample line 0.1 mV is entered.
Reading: 45 mV
